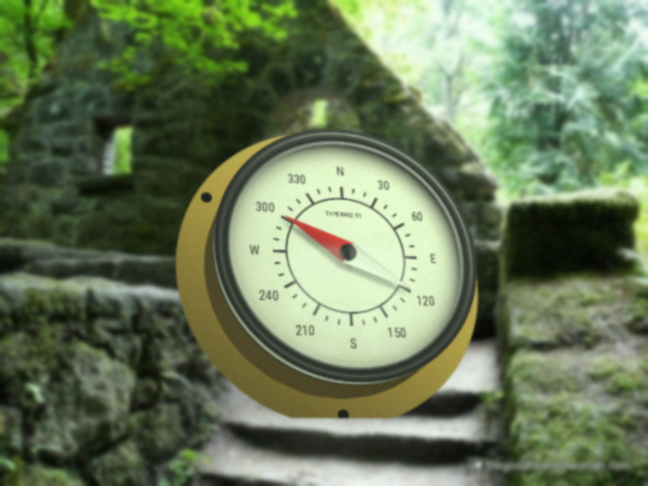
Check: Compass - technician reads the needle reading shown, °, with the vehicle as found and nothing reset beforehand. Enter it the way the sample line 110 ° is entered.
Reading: 300 °
